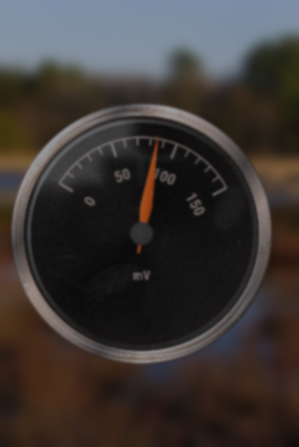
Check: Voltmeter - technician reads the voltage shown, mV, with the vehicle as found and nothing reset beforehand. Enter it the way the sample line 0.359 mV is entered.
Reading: 85 mV
